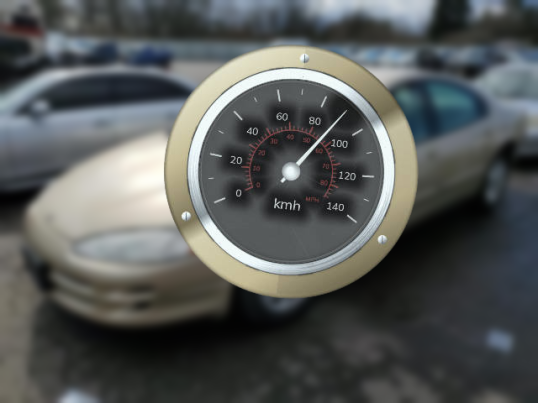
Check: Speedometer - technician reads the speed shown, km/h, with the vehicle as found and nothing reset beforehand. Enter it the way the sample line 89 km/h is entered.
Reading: 90 km/h
